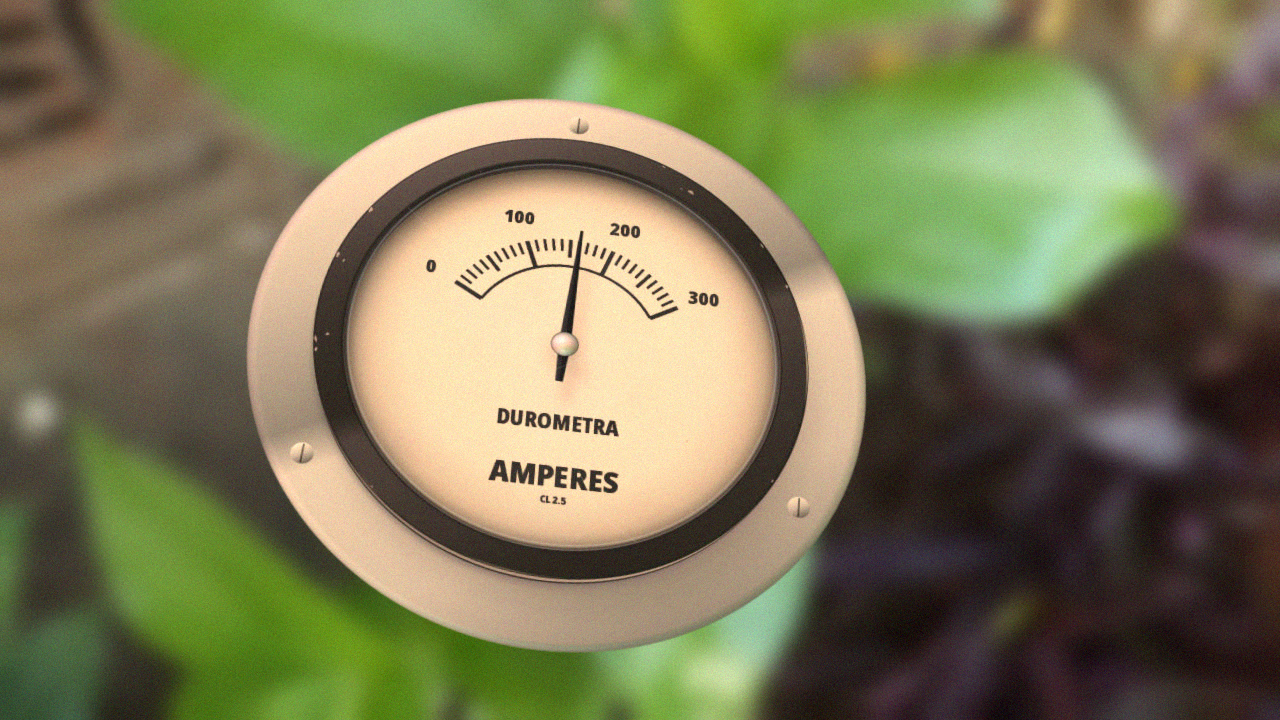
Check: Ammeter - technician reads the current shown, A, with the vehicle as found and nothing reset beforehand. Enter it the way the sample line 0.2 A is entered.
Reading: 160 A
